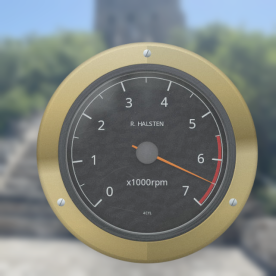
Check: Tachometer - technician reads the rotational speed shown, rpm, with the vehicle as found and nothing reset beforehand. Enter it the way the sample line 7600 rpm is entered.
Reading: 6500 rpm
